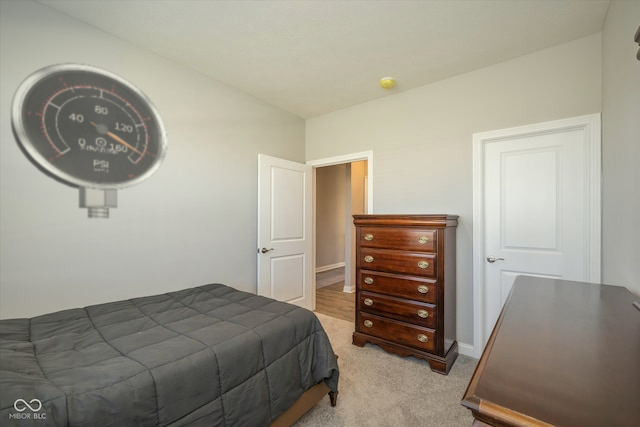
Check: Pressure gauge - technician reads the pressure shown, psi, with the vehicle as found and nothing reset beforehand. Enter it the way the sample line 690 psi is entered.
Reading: 150 psi
